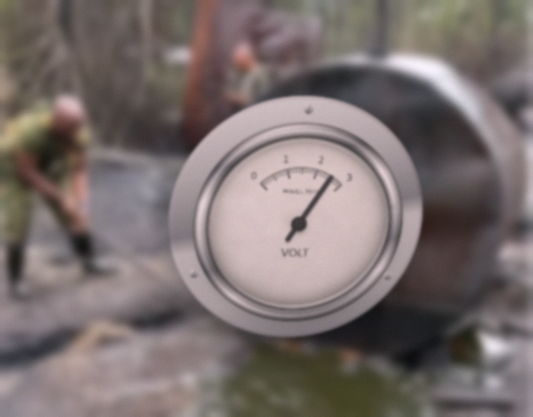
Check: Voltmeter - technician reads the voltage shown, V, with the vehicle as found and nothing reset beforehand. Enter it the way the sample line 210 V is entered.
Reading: 2.5 V
